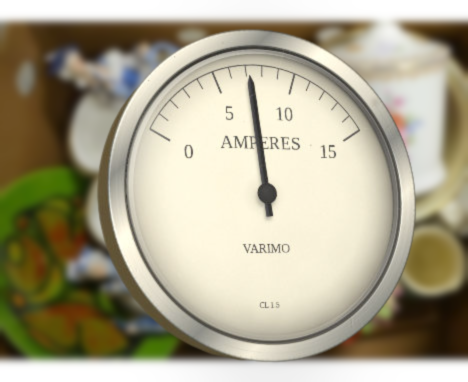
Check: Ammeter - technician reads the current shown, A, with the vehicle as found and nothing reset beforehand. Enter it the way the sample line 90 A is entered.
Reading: 7 A
